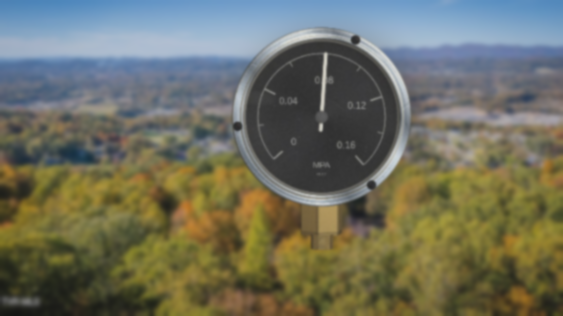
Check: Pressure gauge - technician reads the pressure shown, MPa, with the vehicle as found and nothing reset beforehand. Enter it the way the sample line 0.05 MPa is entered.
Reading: 0.08 MPa
